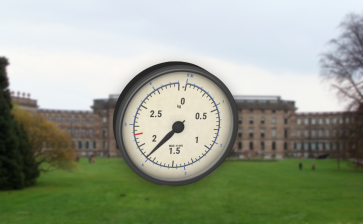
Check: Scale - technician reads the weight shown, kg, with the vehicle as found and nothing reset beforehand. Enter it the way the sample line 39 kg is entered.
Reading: 1.85 kg
